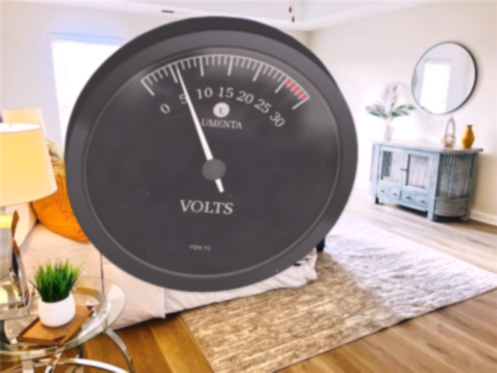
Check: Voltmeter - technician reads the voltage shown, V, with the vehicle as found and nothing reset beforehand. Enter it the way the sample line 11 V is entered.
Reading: 6 V
